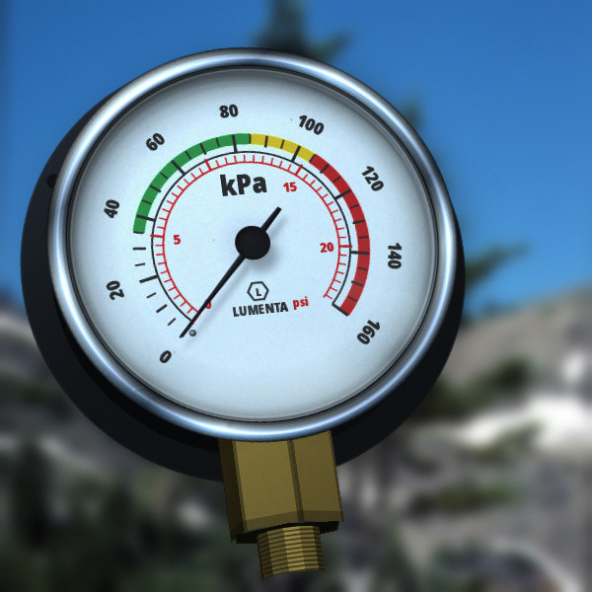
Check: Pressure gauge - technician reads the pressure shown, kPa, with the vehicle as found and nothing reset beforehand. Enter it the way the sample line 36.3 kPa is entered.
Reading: 0 kPa
